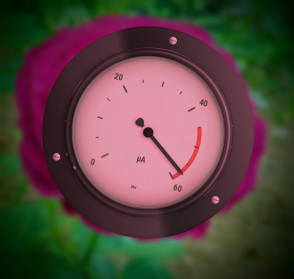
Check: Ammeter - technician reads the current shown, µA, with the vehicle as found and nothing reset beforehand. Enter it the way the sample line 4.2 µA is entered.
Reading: 57.5 µA
